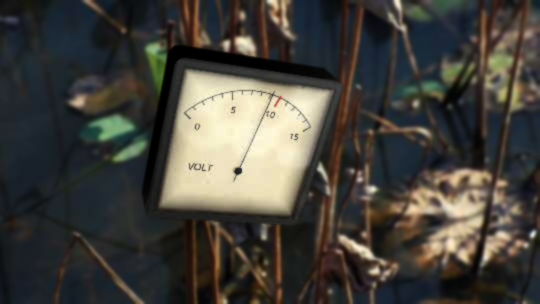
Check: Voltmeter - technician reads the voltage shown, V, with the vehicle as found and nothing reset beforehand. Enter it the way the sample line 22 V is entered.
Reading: 9 V
